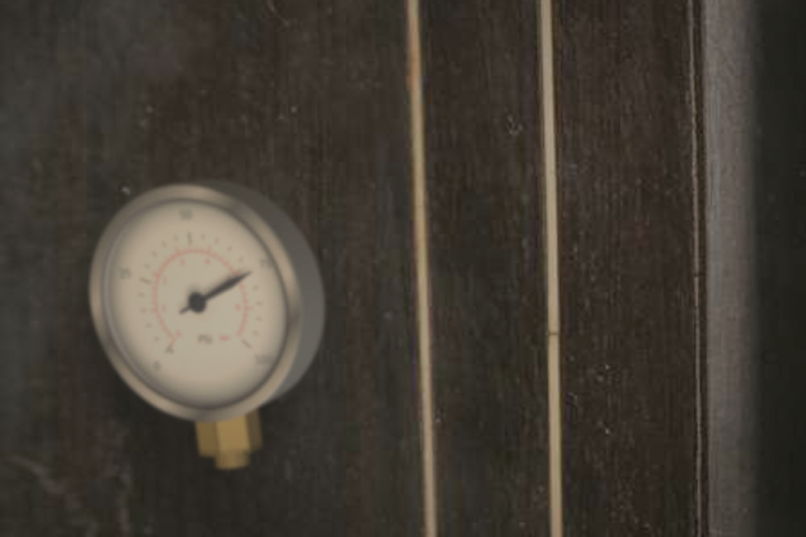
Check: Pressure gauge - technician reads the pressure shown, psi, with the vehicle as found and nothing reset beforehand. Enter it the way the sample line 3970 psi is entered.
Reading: 75 psi
